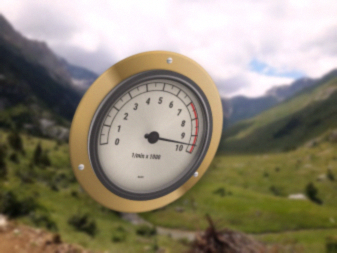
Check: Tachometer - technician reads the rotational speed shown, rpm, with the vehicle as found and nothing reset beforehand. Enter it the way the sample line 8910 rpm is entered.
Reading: 9500 rpm
